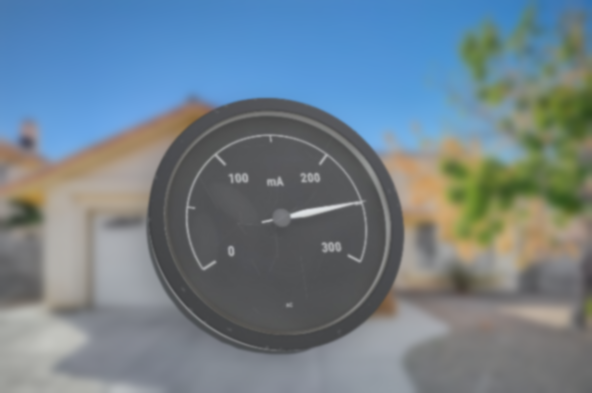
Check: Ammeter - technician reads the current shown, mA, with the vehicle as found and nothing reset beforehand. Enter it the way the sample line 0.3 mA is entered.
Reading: 250 mA
